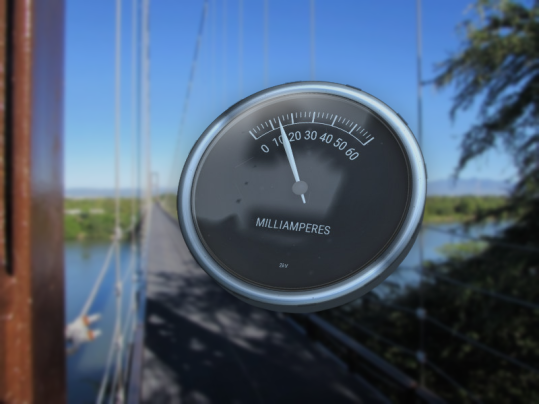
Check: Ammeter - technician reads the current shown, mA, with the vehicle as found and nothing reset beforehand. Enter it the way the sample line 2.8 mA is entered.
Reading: 14 mA
